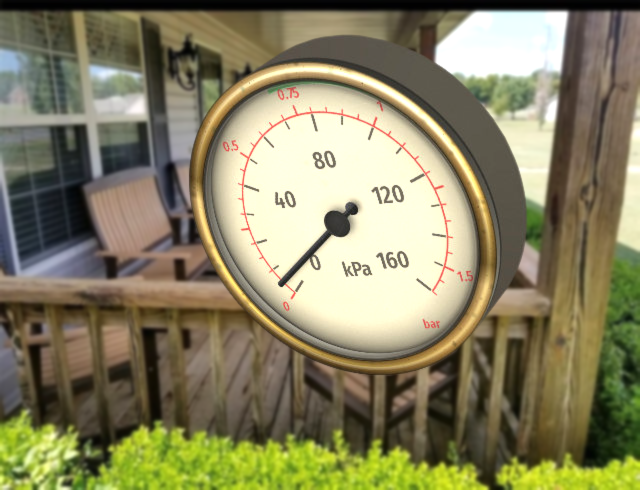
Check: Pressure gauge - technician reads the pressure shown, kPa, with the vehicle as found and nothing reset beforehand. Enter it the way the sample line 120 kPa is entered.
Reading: 5 kPa
